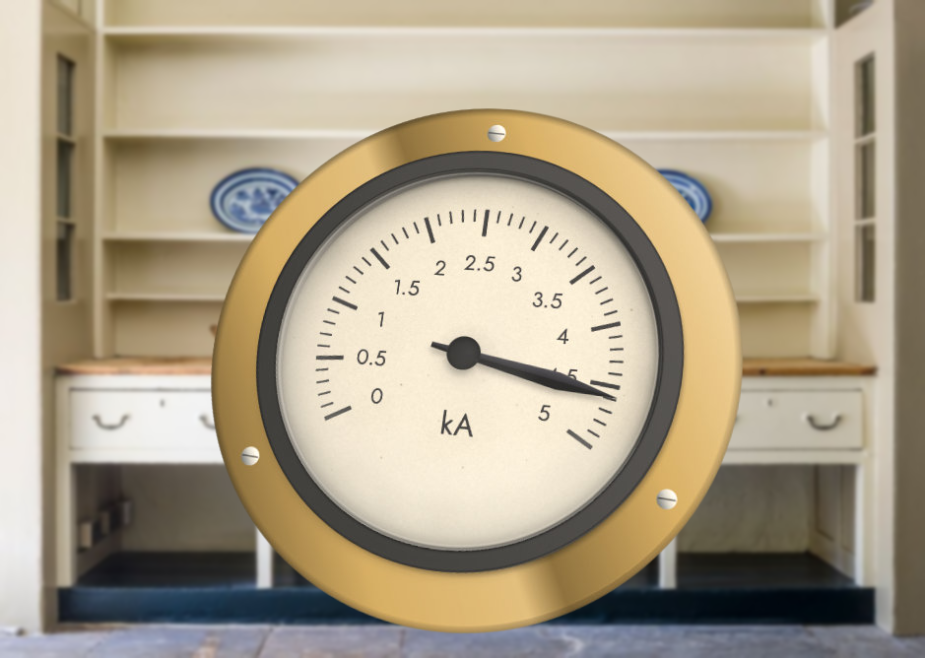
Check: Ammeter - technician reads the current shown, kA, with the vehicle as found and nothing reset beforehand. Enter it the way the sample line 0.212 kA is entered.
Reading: 4.6 kA
